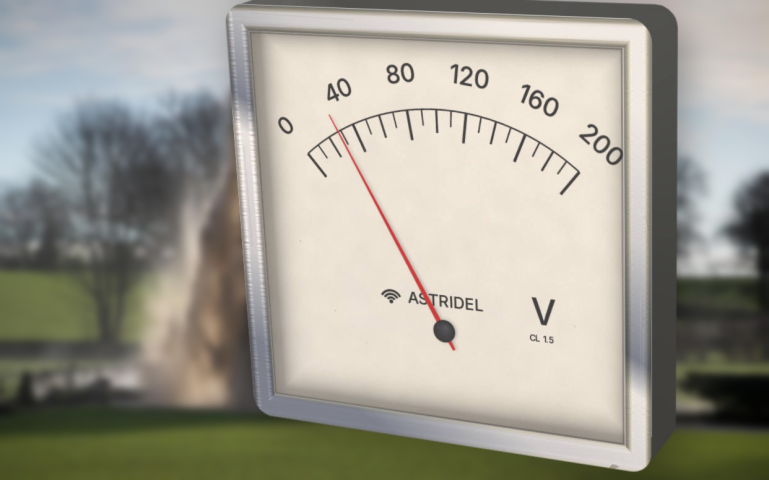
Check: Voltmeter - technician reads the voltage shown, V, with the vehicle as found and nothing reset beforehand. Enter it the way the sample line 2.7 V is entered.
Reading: 30 V
